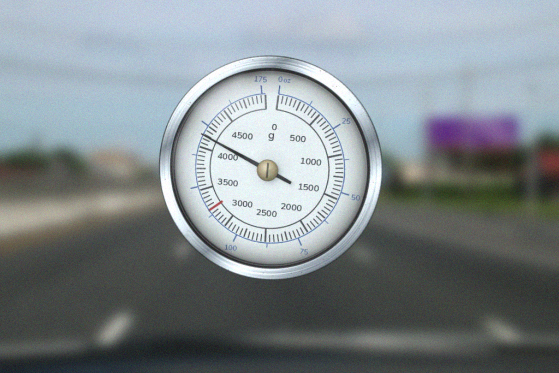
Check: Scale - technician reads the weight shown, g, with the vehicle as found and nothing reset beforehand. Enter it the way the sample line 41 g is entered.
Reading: 4150 g
